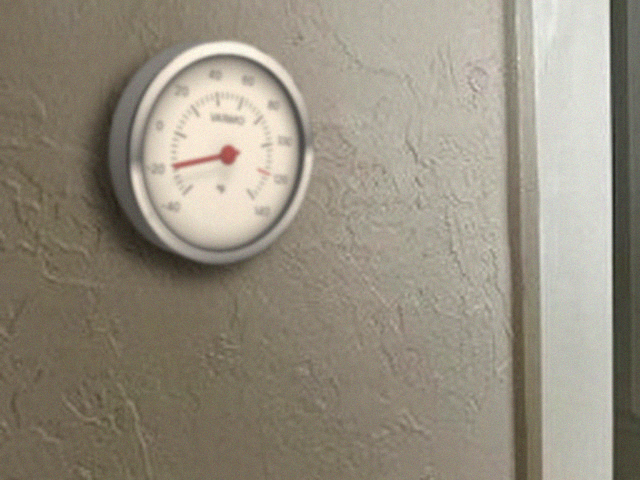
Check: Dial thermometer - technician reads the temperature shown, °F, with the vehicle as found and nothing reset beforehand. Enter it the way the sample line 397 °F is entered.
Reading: -20 °F
